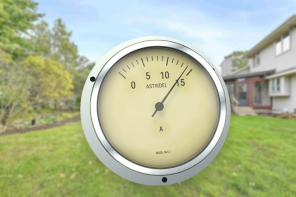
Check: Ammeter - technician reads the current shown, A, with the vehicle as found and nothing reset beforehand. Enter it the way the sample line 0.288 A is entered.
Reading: 14 A
